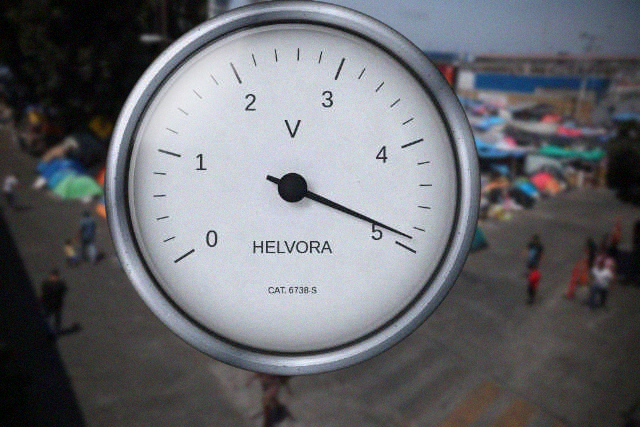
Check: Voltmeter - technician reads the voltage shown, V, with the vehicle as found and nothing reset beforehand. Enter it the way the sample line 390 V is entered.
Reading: 4.9 V
